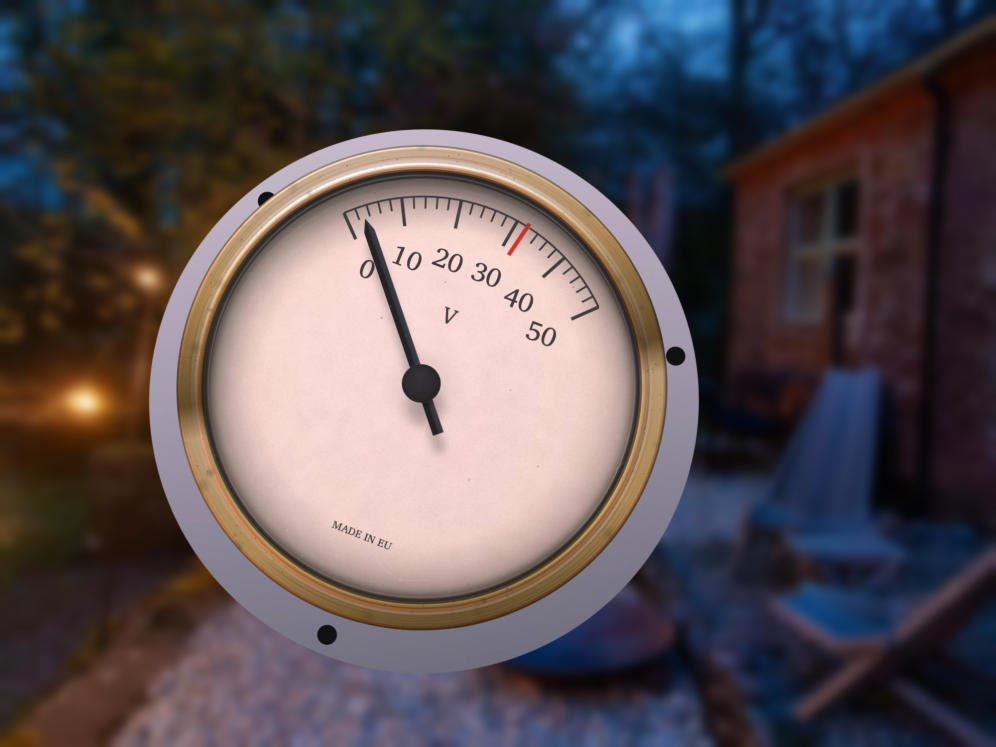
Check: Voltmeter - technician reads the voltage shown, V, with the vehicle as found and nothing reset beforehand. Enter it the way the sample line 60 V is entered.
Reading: 3 V
